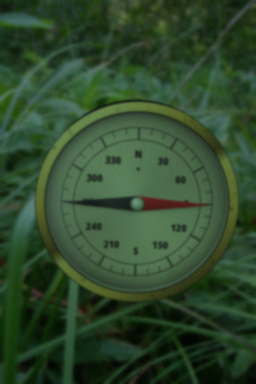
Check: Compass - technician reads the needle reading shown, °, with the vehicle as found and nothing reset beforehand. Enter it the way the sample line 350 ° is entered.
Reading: 90 °
